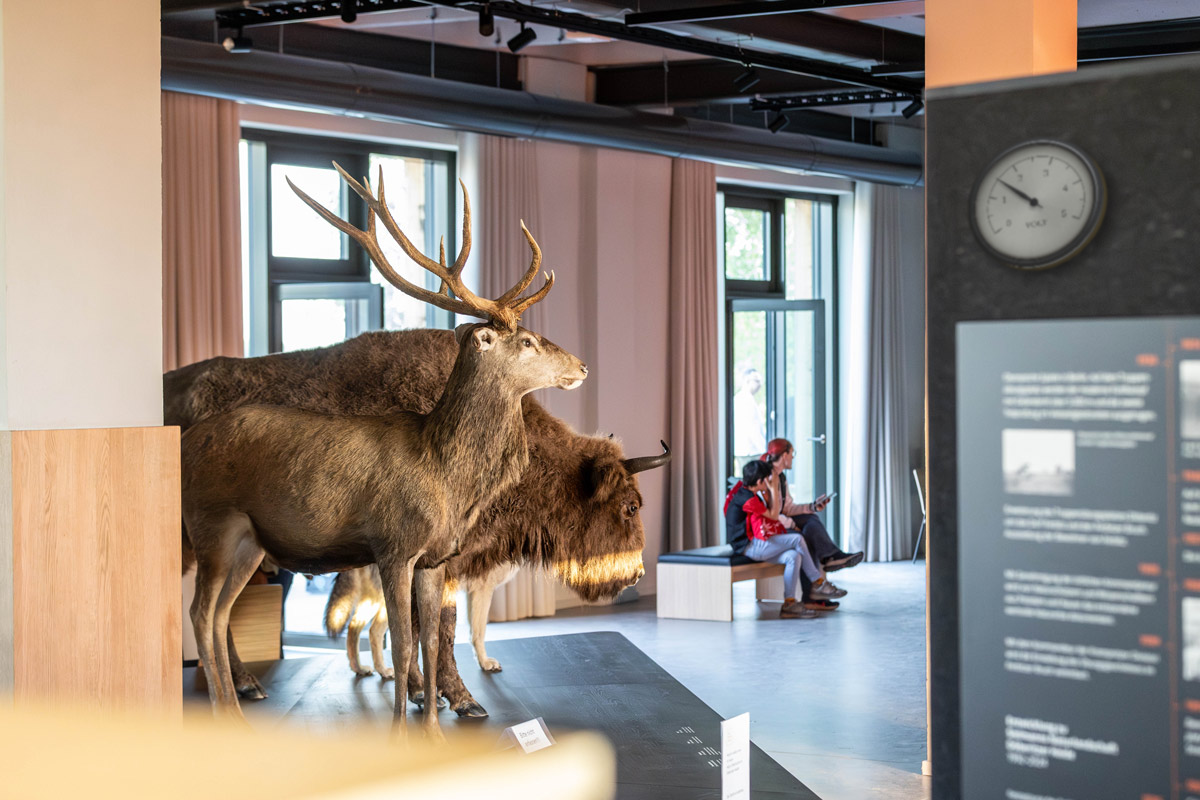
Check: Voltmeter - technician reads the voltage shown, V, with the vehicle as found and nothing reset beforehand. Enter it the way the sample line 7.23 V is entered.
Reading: 1.5 V
